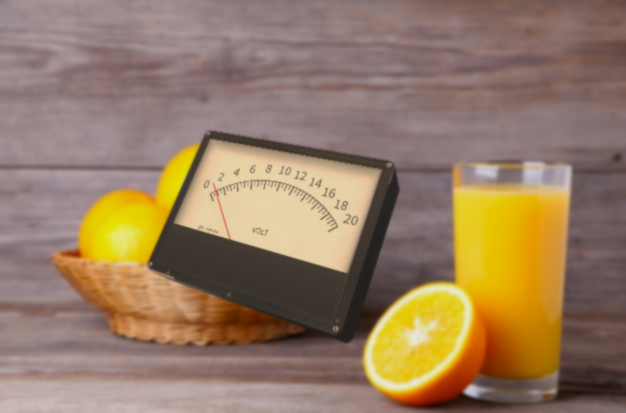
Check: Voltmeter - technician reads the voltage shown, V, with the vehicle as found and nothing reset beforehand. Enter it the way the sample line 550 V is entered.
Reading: 1 V
